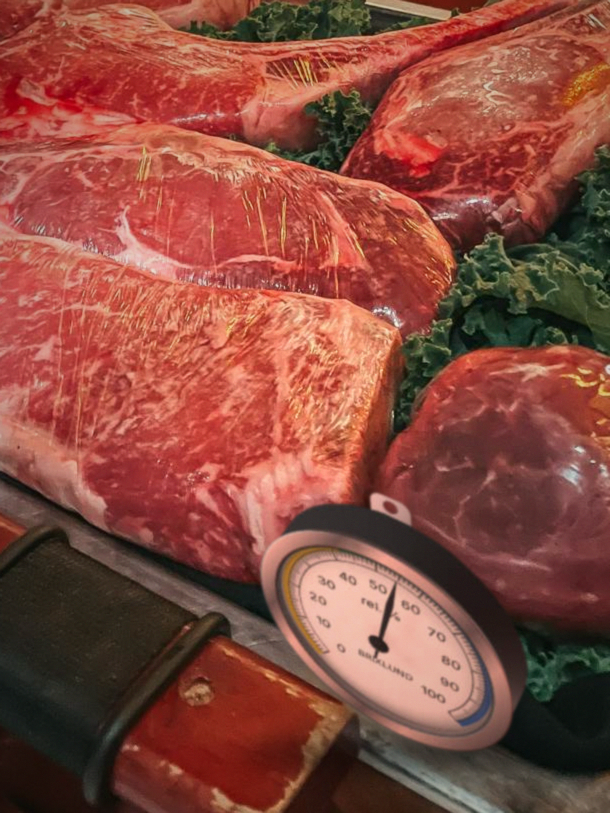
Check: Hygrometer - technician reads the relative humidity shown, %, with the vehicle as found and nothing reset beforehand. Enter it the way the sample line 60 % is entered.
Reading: 55 %
